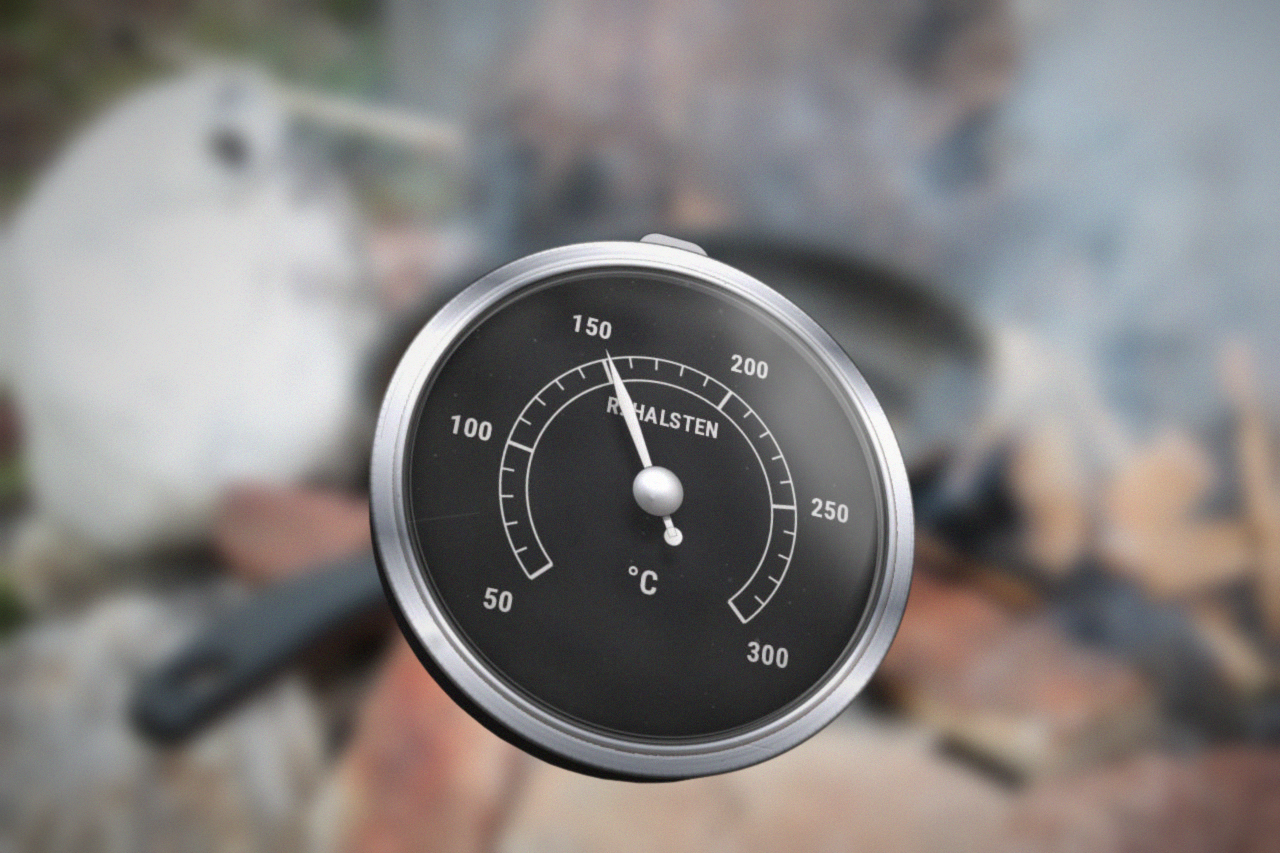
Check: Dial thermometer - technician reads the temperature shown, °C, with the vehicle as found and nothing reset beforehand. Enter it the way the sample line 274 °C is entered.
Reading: 150 °C
